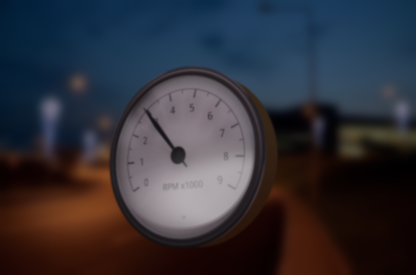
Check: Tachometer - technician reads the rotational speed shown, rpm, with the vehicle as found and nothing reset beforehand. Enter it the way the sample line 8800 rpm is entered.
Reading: 3000 rpm
